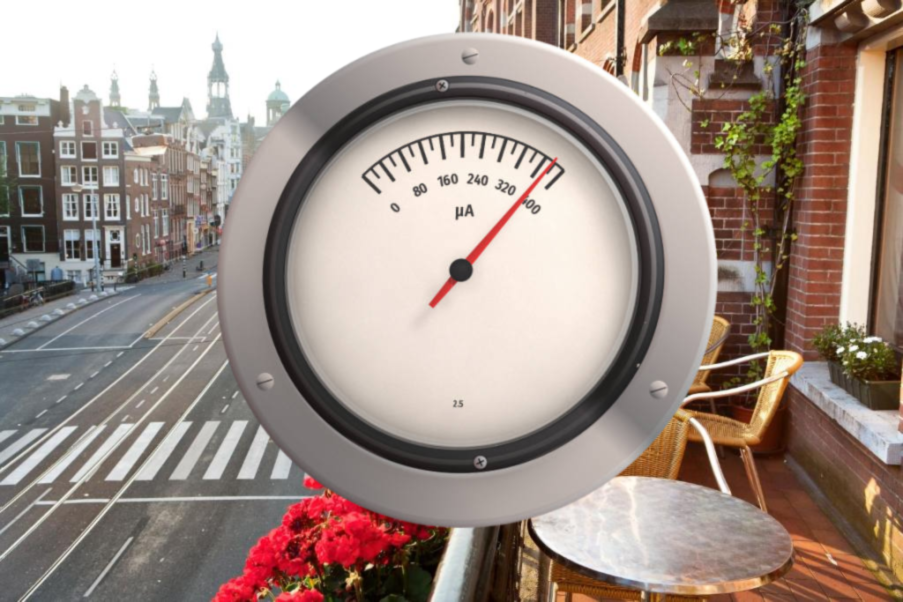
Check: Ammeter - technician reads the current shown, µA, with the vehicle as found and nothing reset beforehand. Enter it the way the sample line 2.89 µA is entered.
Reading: 380 µA
